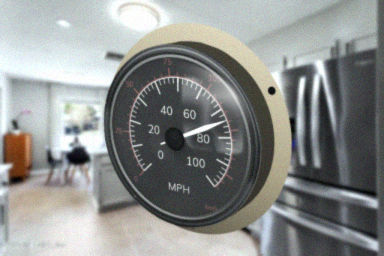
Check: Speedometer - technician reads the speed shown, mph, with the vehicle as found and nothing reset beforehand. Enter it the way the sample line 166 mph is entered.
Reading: 74 mph
